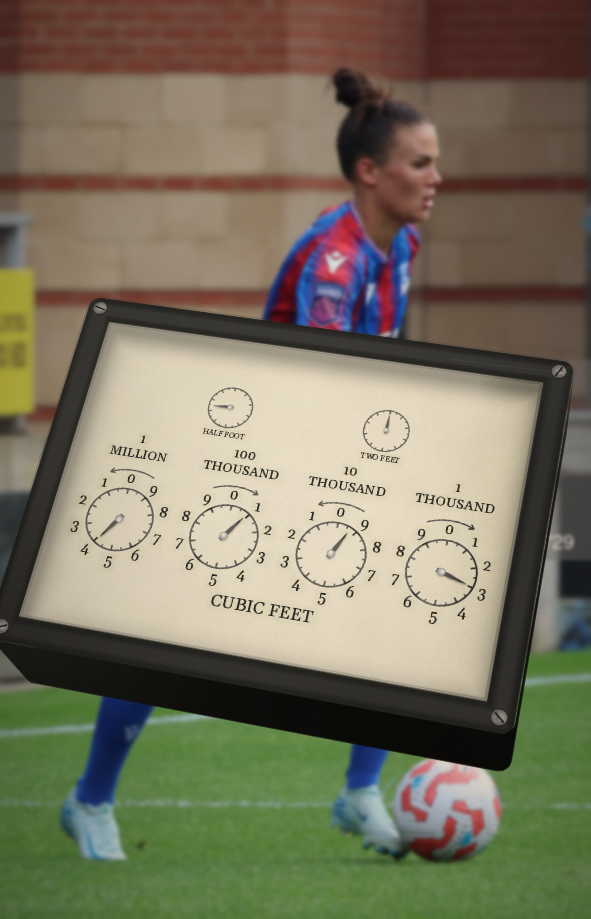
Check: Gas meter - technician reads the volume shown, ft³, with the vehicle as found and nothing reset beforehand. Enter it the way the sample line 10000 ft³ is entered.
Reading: 409300 ft³
